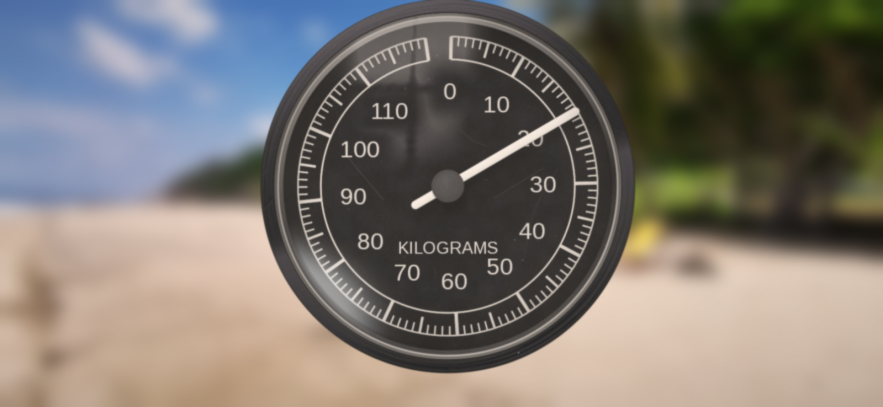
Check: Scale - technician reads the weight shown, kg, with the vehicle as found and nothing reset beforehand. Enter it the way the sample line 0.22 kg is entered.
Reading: 20 kg
